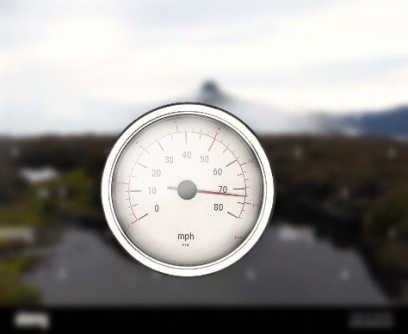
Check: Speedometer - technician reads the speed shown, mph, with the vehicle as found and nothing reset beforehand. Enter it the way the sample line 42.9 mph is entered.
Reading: 72.5 mph
